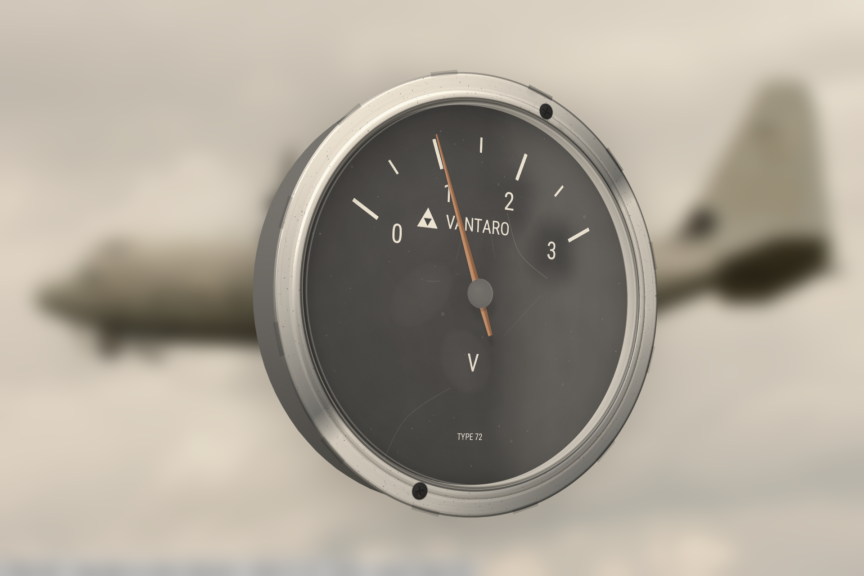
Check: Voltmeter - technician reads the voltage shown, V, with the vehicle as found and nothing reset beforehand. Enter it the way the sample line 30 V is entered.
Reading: 1 V
